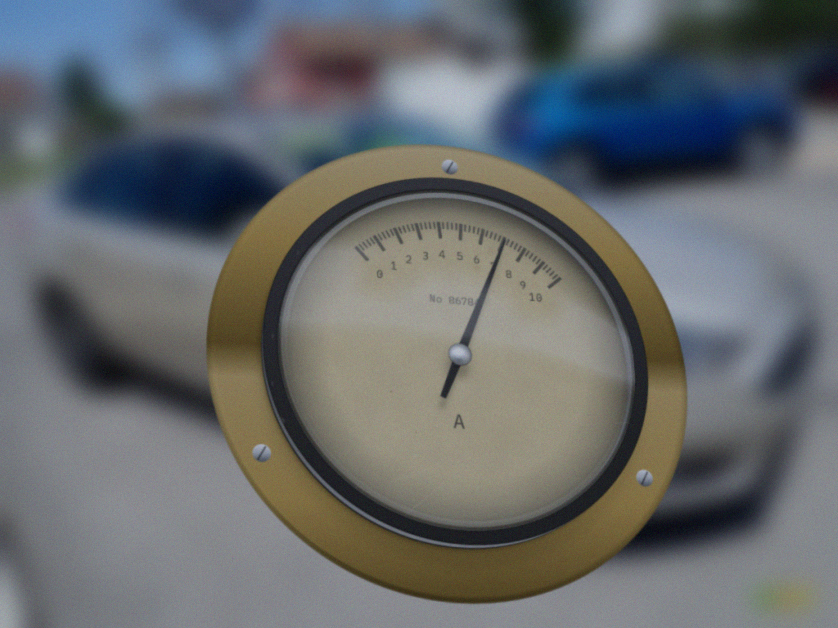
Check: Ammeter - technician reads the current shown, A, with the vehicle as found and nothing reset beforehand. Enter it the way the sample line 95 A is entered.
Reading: 7 A
